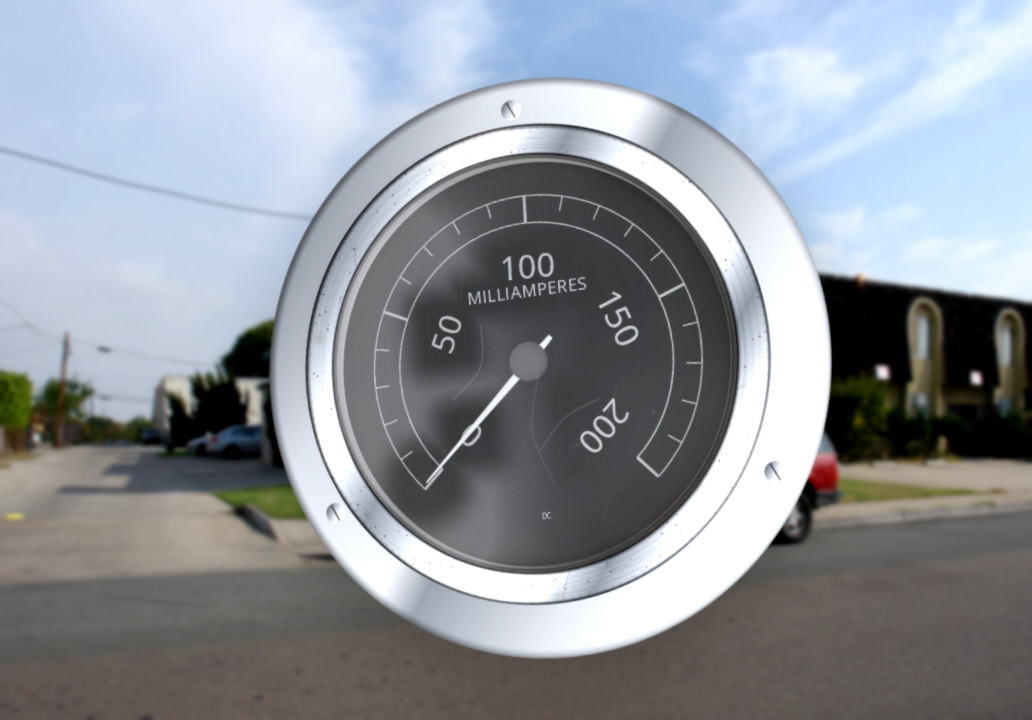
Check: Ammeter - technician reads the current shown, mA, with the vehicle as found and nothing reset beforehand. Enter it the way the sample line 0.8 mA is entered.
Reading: 0 mA
